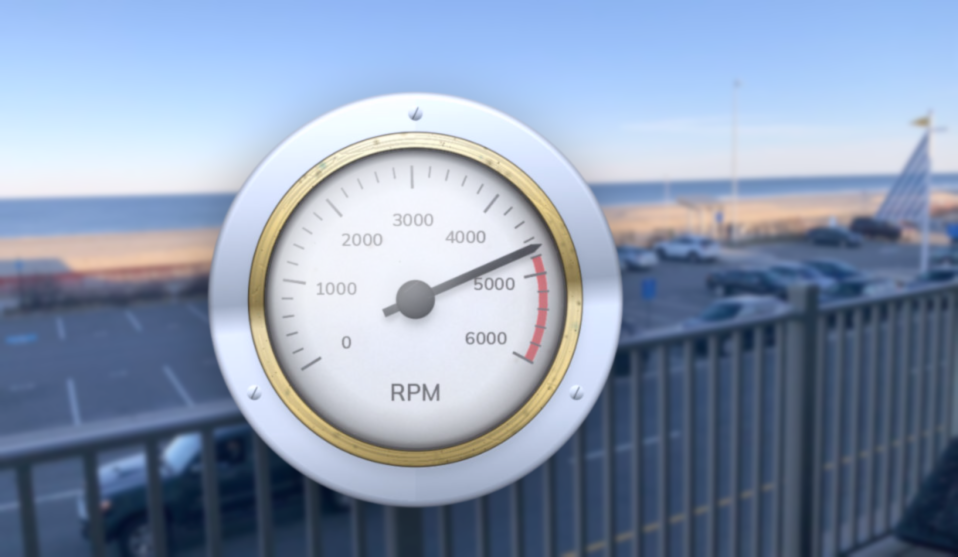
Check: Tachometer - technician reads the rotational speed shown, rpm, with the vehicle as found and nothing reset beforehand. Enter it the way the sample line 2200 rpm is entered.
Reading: 4700 rpm
